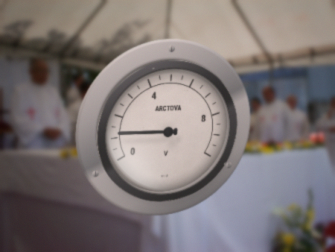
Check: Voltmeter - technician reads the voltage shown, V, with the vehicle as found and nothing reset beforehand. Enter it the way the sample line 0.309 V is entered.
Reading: 1.25 V
